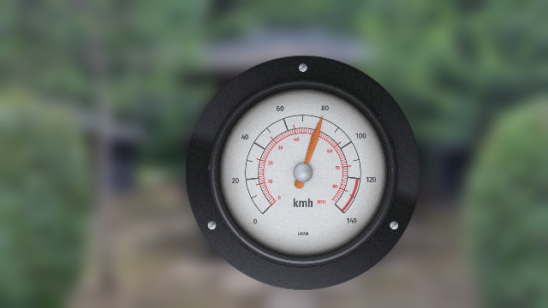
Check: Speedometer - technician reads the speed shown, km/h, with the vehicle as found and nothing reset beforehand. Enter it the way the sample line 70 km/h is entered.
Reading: 80 km/h
